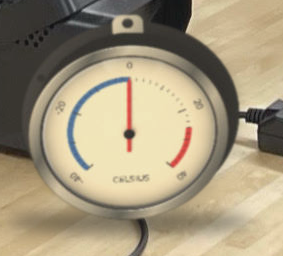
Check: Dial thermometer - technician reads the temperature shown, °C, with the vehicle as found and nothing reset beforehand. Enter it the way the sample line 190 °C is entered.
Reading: 0 °C
